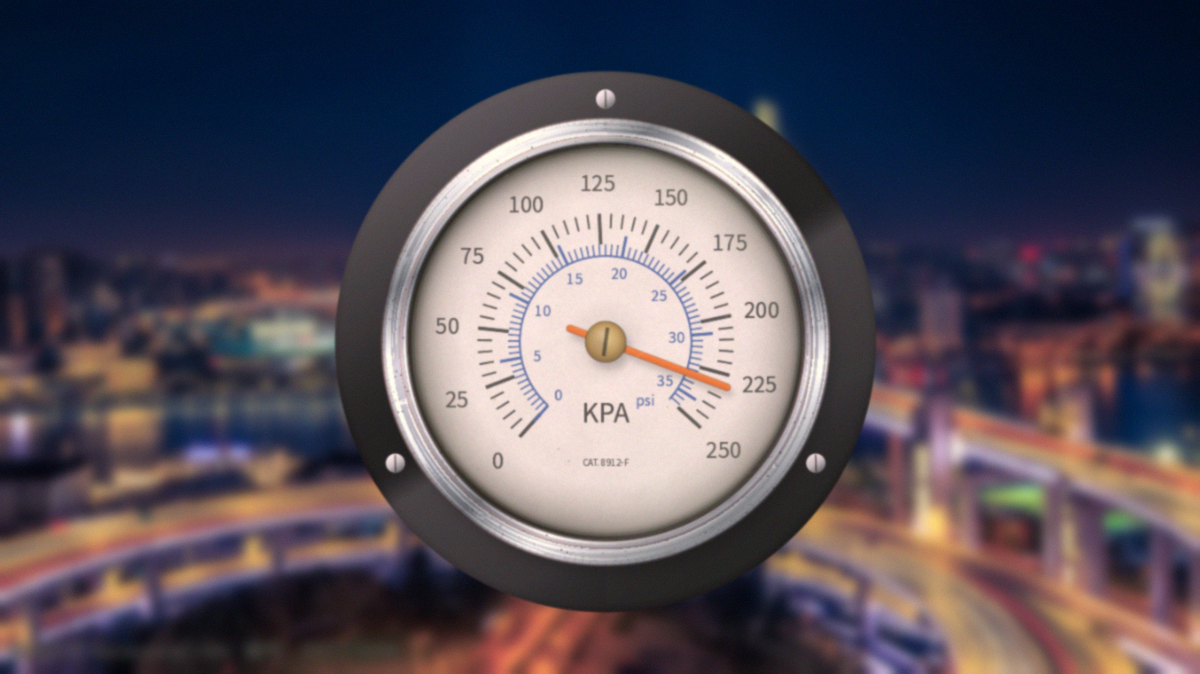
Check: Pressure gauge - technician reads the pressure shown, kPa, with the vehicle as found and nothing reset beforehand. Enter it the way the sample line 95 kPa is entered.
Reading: 230 kPa
